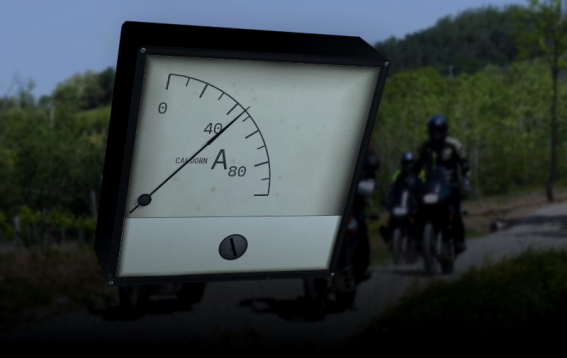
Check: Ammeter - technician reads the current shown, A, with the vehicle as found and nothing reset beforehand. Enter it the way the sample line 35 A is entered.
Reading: 45 A
